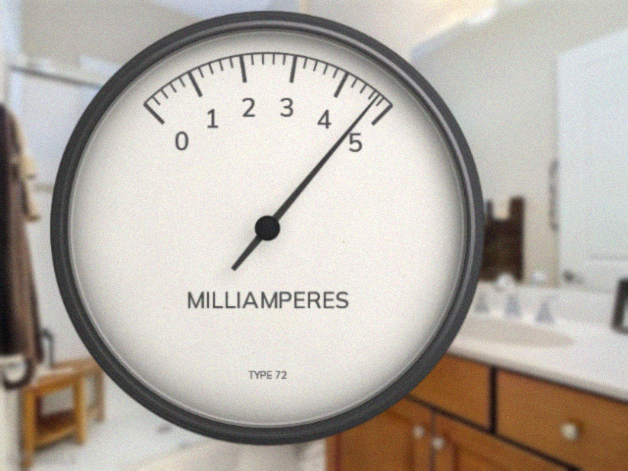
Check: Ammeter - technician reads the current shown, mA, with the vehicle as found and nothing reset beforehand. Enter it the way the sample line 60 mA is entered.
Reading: 4.7 mA
